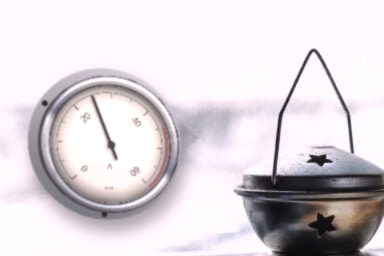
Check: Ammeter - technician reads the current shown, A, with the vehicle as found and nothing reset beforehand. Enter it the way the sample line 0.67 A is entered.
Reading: 25 A
